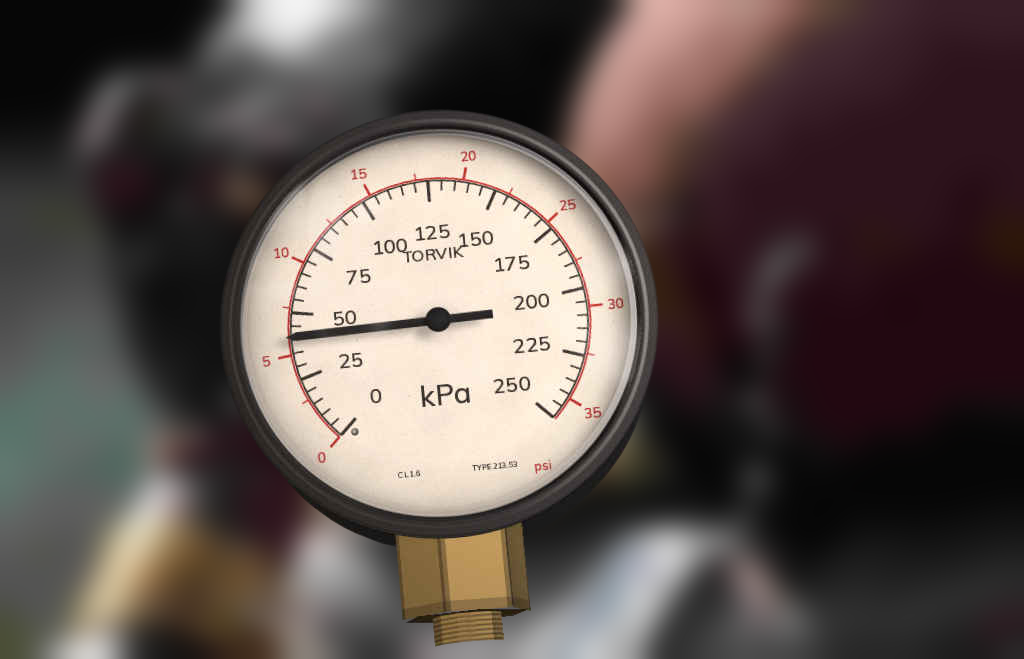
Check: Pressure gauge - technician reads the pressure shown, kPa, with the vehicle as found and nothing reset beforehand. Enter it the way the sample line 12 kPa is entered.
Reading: 40 kPa
